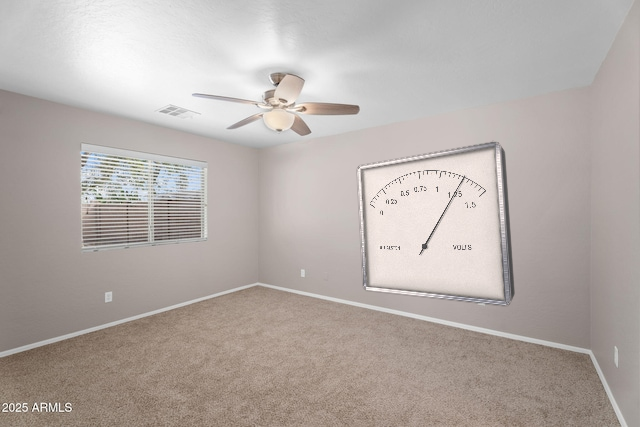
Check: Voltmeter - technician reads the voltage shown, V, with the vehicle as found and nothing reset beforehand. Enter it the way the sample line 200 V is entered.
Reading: 1.25 V
